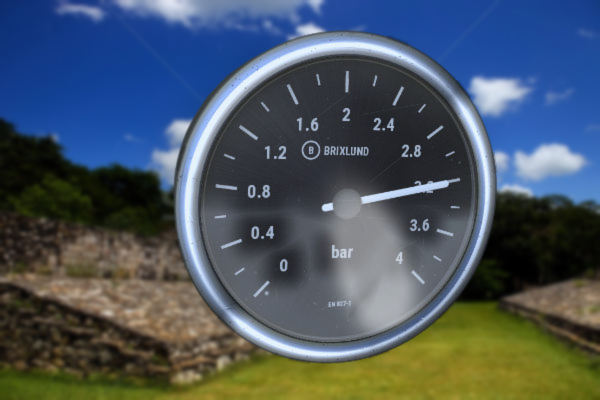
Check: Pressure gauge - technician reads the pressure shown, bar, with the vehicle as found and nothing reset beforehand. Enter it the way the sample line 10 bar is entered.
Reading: 3.2 bar
